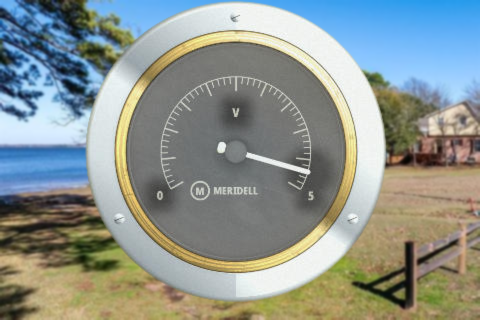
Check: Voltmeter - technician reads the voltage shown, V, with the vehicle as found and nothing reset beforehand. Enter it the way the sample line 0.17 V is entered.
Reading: 4.7 V
